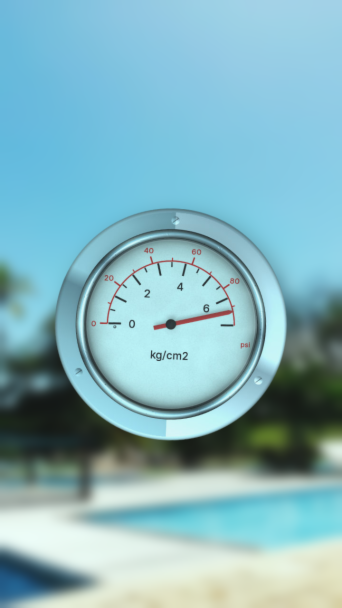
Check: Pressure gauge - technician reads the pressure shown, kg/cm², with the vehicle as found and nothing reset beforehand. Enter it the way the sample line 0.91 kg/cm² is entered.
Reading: 6.5 kg/cm²
